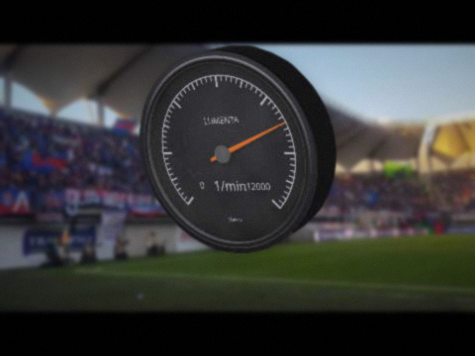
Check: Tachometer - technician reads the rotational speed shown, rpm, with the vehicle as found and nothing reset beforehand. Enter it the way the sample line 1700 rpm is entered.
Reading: 9000 rpm
